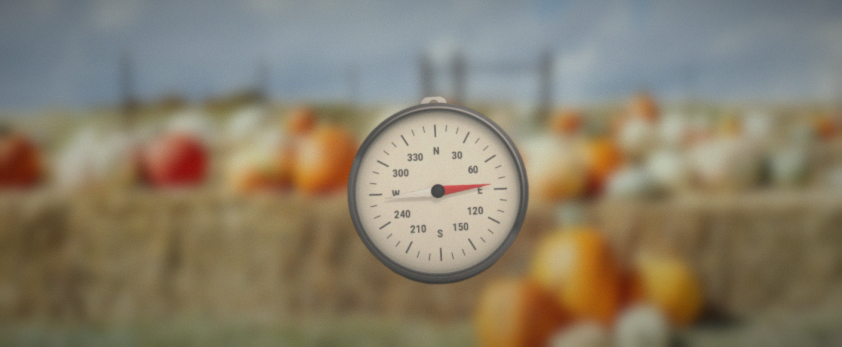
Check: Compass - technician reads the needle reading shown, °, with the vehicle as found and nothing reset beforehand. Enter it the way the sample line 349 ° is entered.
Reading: 85 °
